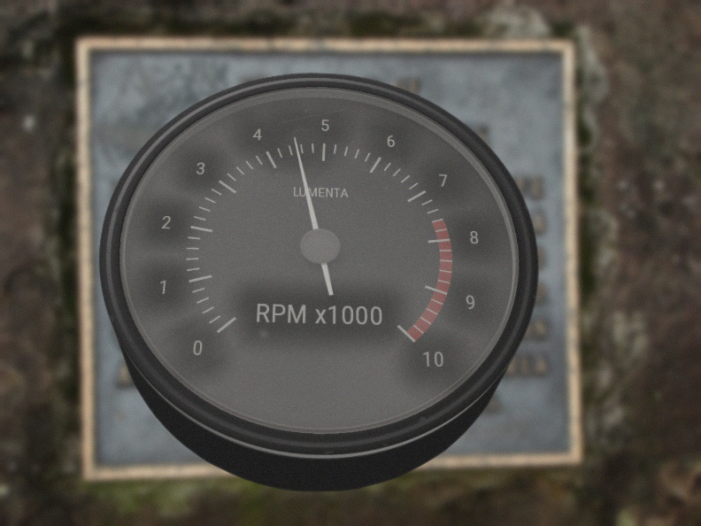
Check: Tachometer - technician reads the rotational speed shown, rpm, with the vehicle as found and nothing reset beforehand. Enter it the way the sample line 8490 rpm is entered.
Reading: 4500 rpm
